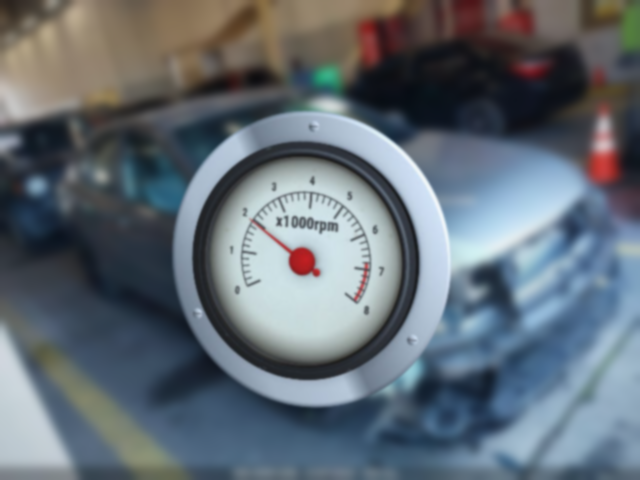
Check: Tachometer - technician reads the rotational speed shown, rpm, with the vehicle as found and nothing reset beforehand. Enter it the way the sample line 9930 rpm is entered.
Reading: 2000 rpm
